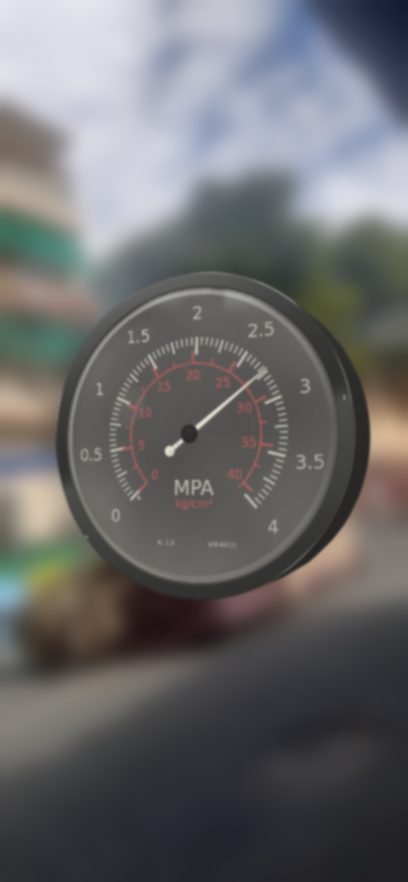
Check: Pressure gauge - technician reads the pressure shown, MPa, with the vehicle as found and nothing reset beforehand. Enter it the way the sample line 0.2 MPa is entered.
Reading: 2.75 MPa
